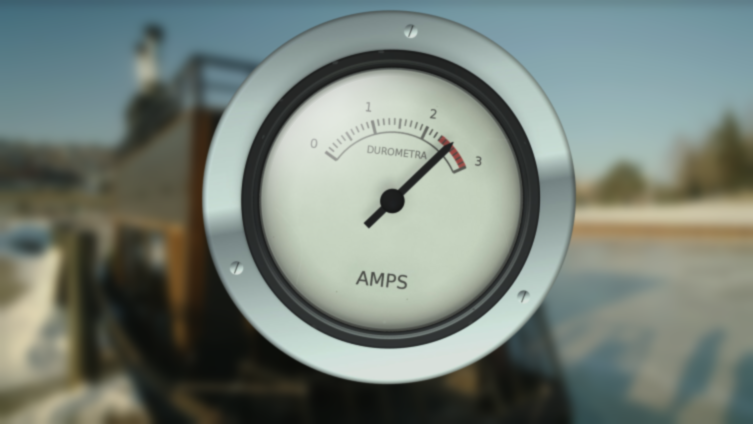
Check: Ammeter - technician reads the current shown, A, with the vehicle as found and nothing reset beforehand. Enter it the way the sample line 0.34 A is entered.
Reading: 2.5 A
